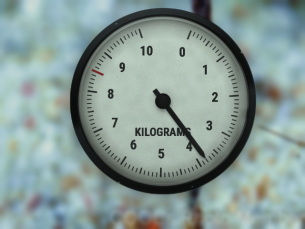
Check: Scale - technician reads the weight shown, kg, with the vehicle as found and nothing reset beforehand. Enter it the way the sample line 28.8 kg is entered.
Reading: 3.8 kg
